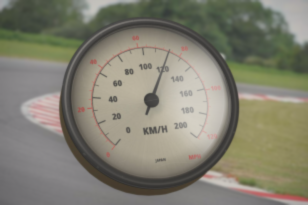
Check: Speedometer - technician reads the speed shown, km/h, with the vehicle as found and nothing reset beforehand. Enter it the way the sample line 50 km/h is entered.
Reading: 120 km/h
